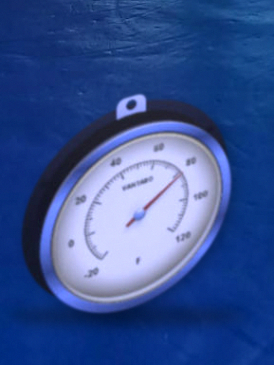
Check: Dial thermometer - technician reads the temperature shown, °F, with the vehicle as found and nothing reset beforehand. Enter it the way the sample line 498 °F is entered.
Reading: 80 °F
